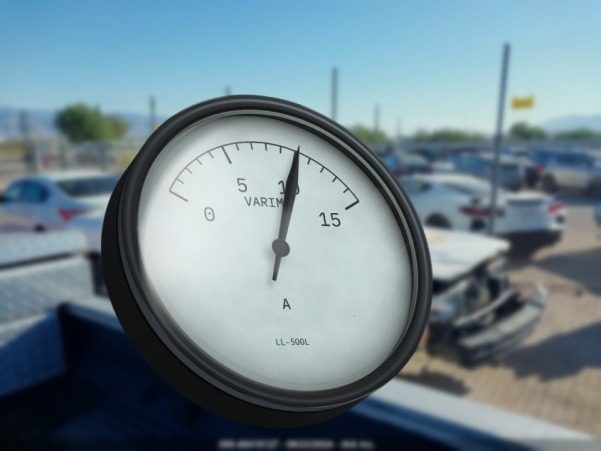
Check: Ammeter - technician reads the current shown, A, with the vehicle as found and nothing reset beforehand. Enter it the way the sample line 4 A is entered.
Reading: 10 A
